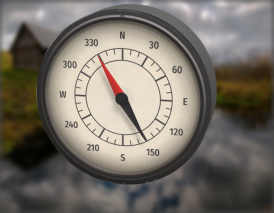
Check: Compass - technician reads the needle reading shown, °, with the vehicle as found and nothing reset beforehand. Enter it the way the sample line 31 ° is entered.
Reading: 330 °
